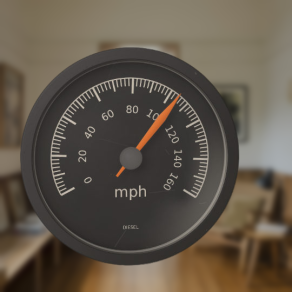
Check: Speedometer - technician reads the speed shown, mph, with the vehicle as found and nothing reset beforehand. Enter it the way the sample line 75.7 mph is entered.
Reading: 104 mph
